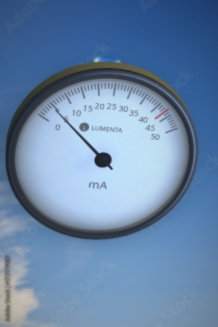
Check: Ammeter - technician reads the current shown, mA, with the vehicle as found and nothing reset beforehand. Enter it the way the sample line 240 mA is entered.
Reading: 5 mA
